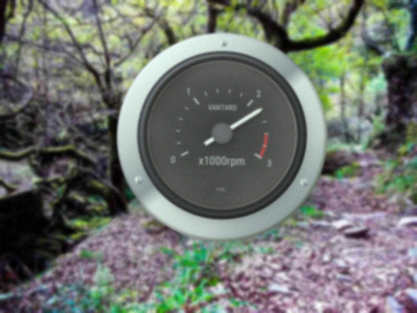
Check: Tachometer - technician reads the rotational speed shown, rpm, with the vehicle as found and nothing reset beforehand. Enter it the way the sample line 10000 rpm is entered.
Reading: 2200 rpm
